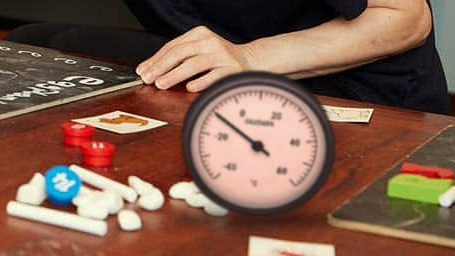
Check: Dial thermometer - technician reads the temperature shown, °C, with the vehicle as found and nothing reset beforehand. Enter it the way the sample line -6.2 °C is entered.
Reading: -10 °C
